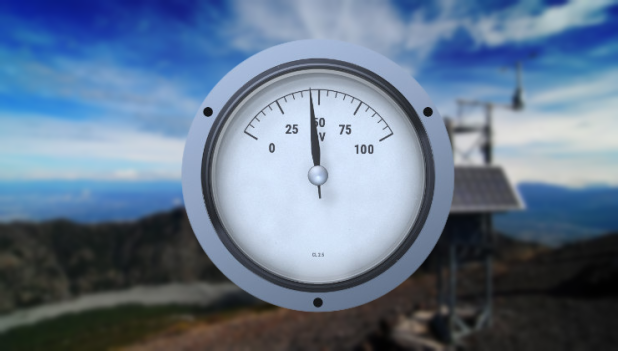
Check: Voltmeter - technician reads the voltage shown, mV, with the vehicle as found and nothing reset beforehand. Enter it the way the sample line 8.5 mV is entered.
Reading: 45 mV
